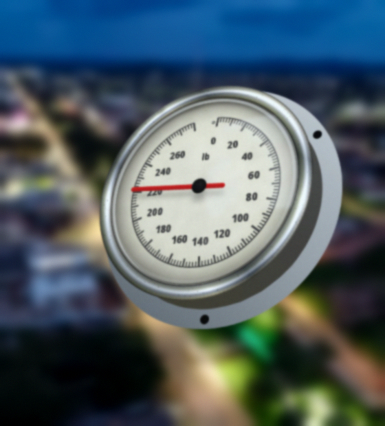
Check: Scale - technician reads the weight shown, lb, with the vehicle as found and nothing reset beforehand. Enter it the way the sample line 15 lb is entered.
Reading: 220 lb
